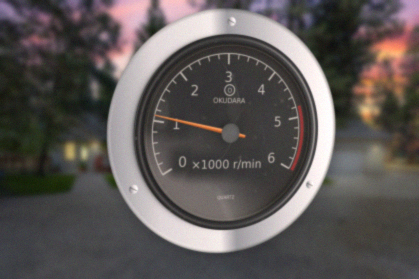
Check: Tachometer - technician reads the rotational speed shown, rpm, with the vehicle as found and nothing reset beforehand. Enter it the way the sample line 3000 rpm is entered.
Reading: 1100 rpm
